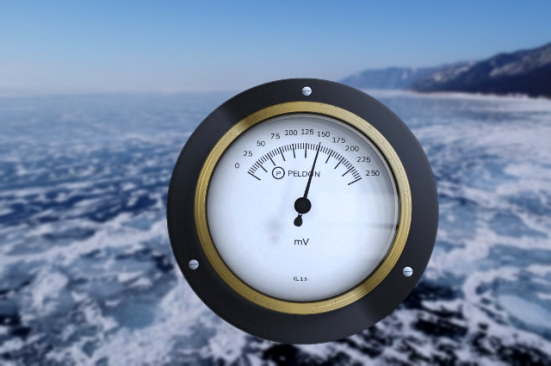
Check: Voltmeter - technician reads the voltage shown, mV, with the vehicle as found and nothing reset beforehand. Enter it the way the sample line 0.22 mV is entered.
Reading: 150 mV
